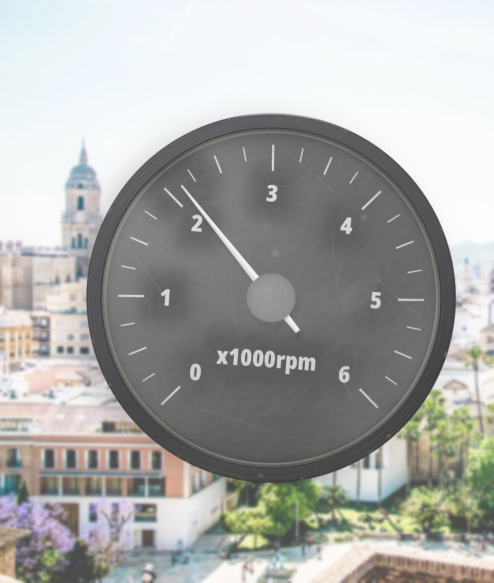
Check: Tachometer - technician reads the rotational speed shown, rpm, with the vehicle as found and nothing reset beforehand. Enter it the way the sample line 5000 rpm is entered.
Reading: 2125 rpm
